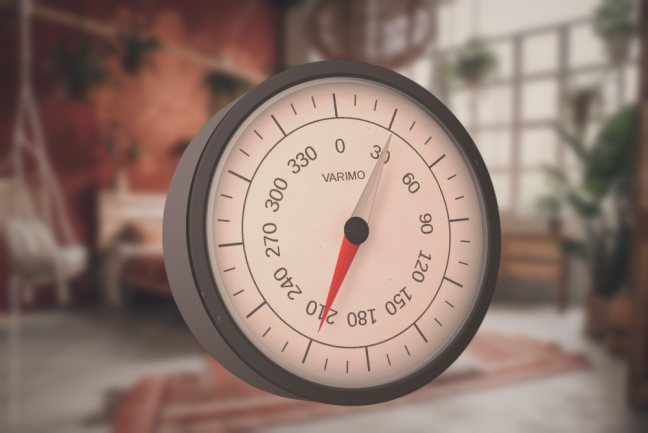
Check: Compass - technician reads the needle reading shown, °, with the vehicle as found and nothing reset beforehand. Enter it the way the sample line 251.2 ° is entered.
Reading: 210 °
